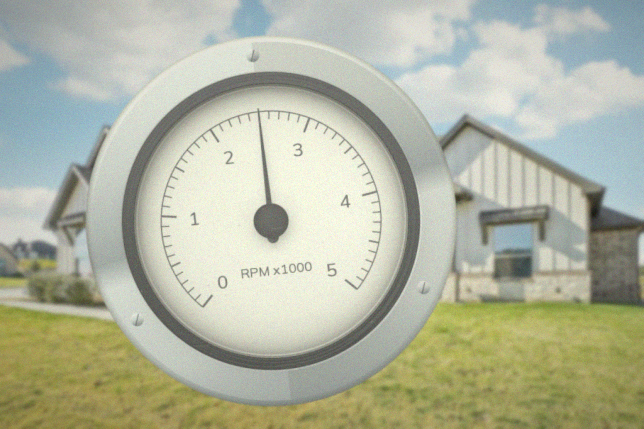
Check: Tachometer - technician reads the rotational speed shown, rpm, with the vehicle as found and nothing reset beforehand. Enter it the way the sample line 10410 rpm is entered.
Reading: 2500 rpm
